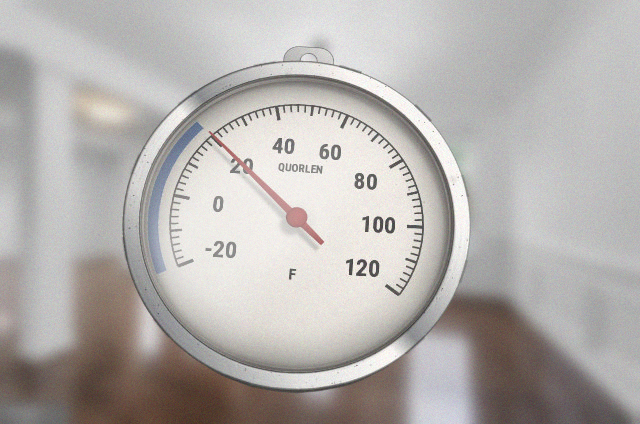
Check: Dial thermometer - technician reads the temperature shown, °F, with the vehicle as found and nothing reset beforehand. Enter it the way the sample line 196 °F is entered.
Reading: 20 °F
